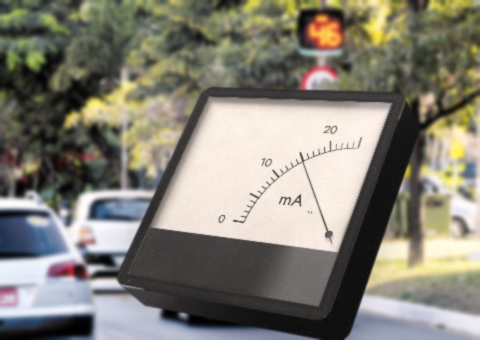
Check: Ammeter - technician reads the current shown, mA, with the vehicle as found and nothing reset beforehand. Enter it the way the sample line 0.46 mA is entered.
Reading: 15 mA
